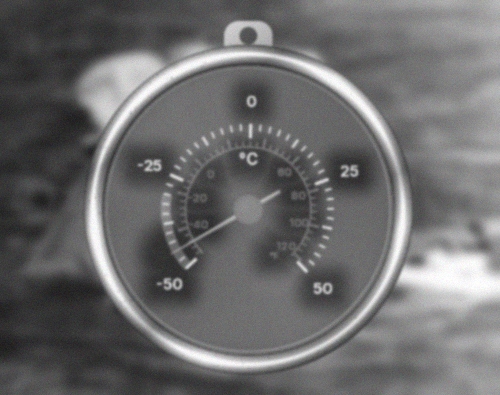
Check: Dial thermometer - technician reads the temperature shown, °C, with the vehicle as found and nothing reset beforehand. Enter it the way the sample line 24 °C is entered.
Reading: -45 °C
